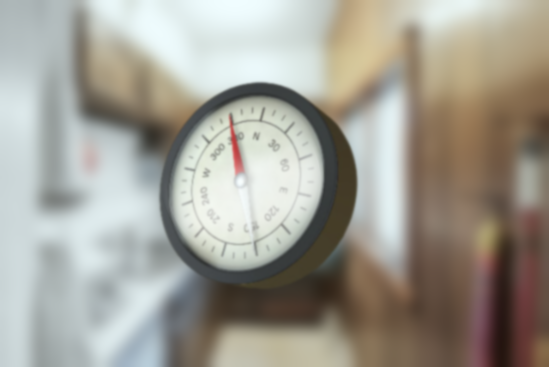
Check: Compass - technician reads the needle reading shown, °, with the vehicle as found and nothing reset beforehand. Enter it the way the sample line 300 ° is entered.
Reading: 330 °
